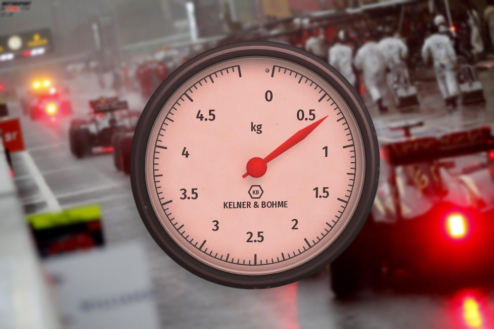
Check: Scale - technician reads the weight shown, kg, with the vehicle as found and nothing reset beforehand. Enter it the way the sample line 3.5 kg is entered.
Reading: 0.65 kg
